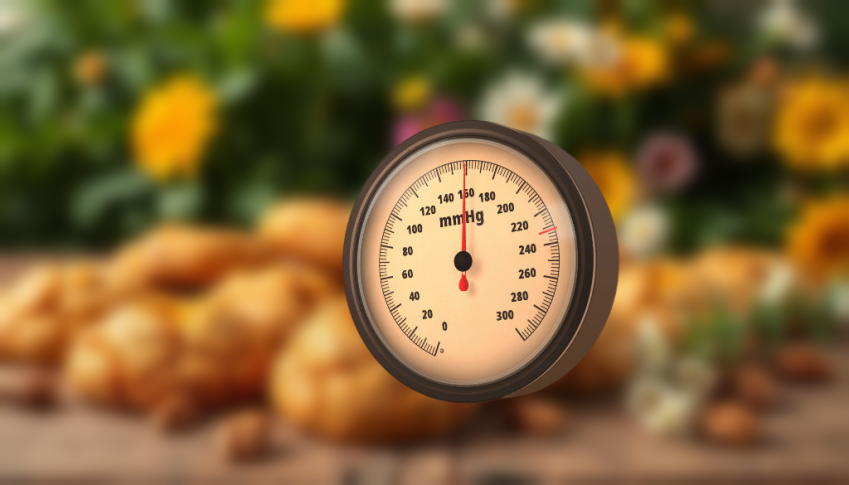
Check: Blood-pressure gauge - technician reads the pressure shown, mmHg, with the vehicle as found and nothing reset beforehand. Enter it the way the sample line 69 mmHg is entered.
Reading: 160 mmHg
